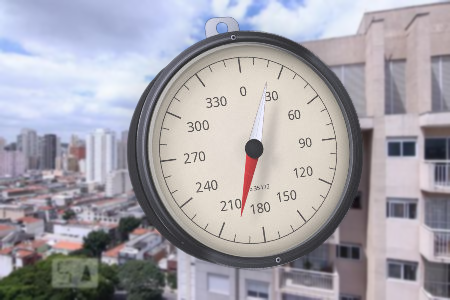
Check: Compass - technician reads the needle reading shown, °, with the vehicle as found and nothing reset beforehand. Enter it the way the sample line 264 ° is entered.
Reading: 200 °
